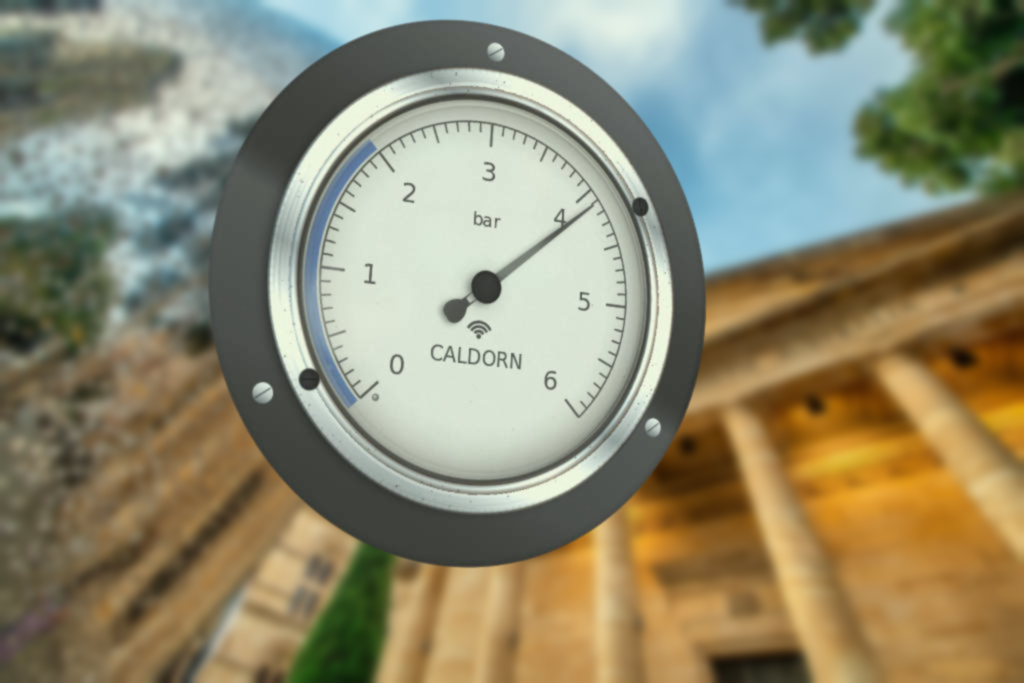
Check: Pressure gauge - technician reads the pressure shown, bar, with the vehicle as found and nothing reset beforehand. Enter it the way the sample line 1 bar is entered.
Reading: 4.1 bar
